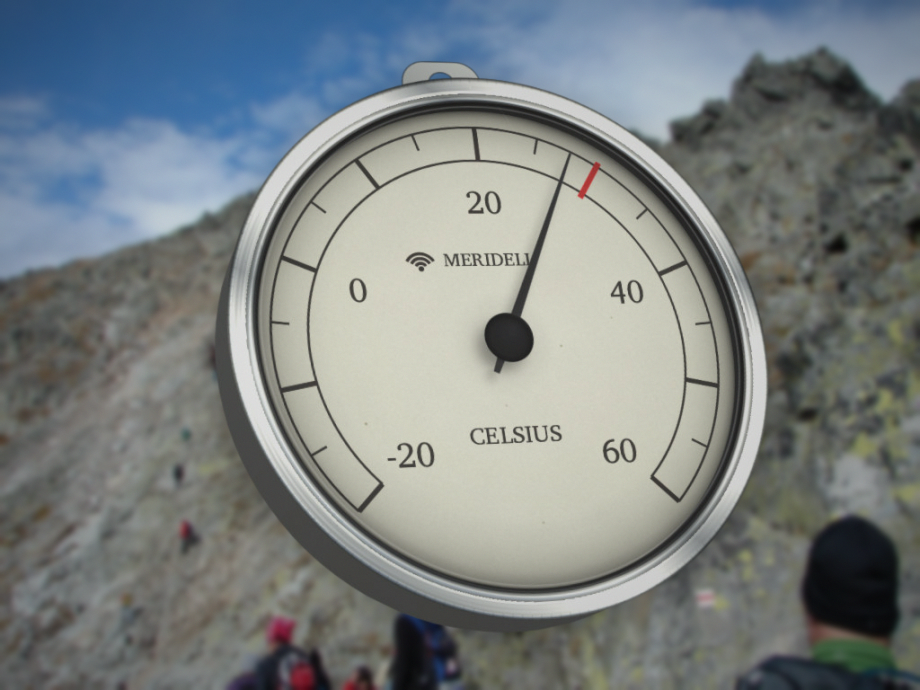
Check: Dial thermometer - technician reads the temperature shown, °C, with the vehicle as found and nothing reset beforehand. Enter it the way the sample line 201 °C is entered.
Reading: 27.5 °C
